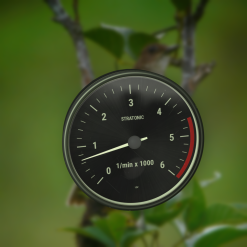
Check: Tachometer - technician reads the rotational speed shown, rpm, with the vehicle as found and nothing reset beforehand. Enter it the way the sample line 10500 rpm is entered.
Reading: 700 rpm
